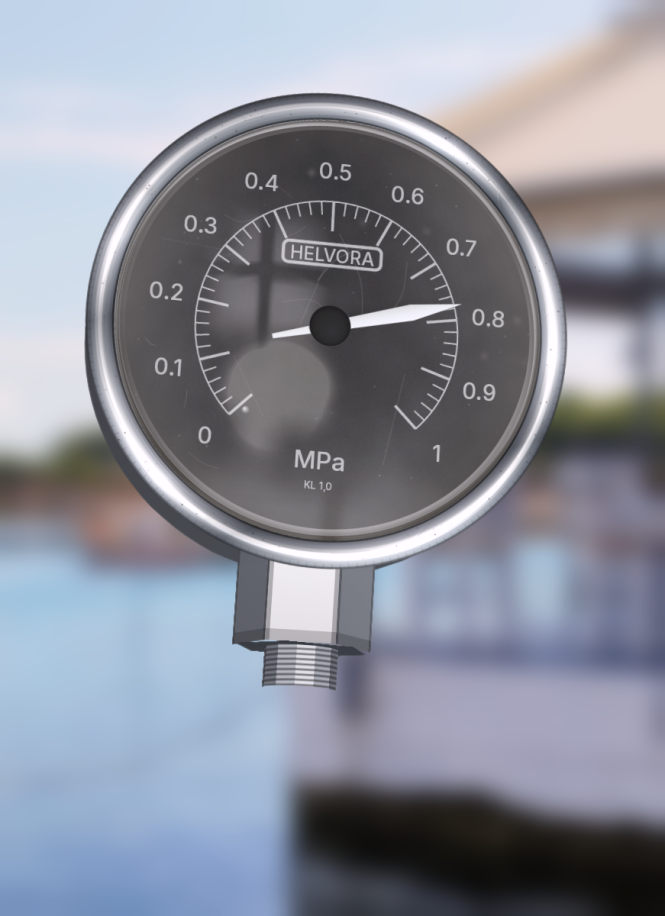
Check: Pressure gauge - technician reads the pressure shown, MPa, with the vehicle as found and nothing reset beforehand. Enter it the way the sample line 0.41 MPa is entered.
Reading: 0.78 MPa
